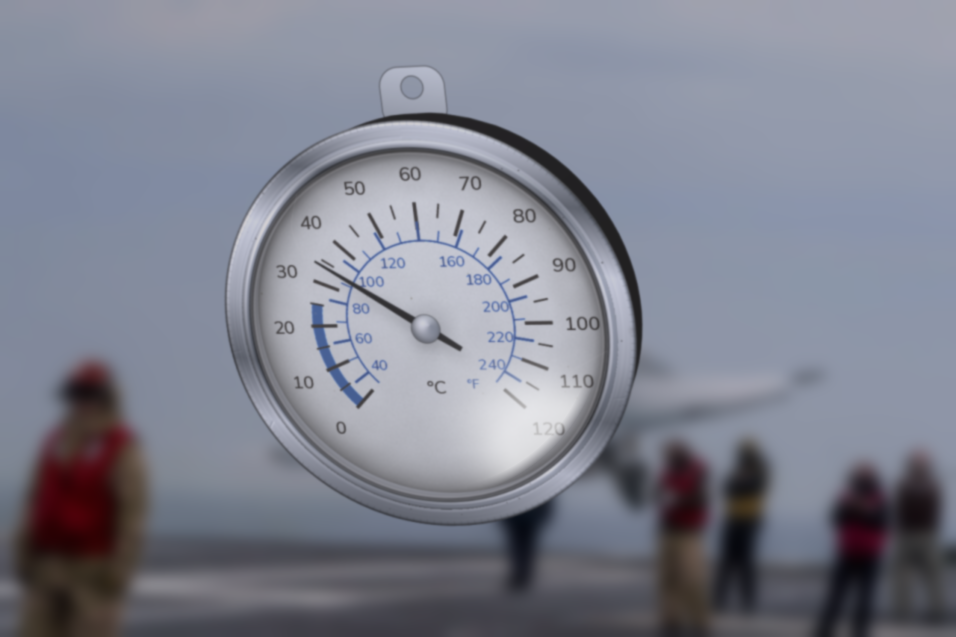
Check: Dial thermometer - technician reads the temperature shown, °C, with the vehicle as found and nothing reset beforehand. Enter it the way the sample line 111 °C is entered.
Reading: 35 °C
